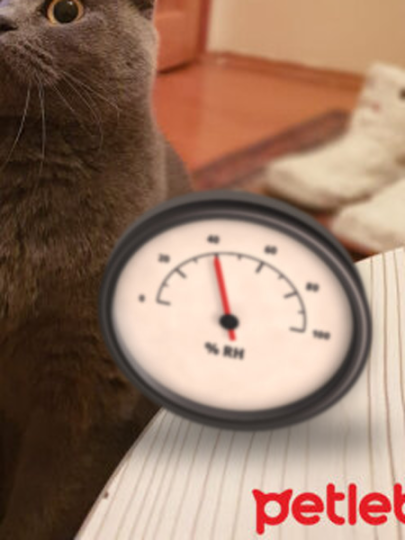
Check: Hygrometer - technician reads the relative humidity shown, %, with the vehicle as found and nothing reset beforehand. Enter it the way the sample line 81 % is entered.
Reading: 40 %
